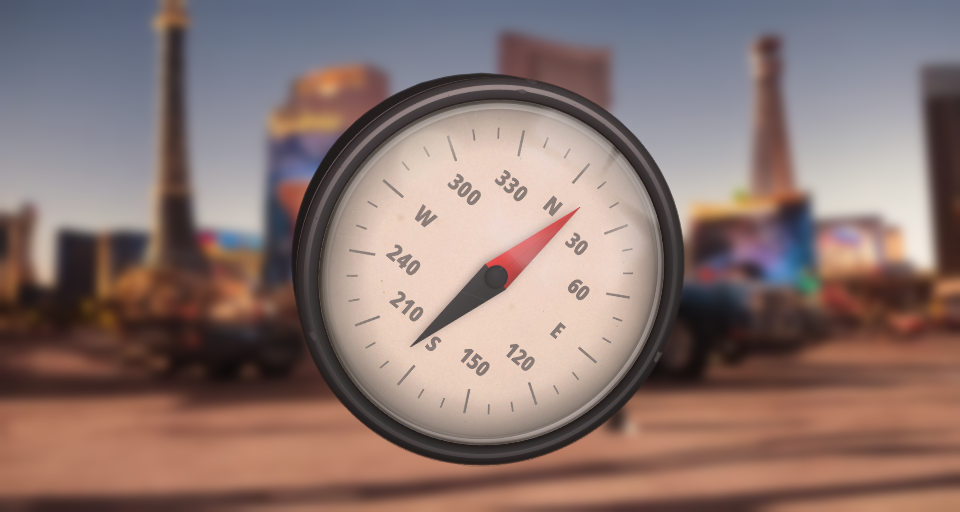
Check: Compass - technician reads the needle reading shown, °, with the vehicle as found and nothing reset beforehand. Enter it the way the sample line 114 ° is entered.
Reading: 10 °
